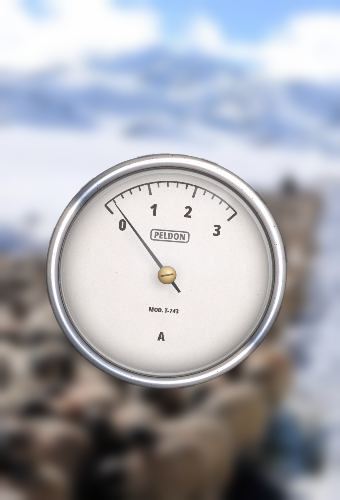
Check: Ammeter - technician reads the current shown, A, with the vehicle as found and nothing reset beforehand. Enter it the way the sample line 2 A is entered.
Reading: 0.2 A
